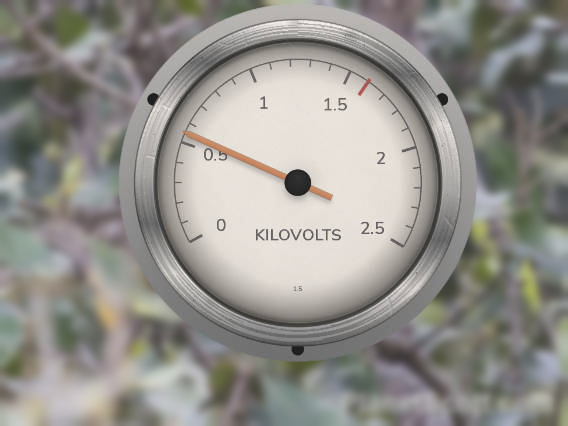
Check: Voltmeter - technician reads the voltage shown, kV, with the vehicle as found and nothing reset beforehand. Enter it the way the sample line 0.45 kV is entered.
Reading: 0.55 kV
